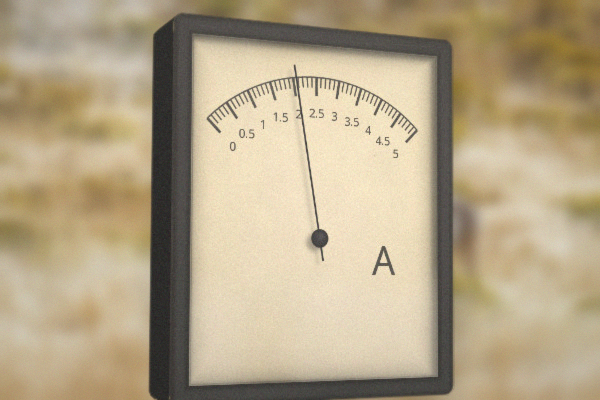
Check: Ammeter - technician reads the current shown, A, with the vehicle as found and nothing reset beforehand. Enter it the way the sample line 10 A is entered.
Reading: 2 A
